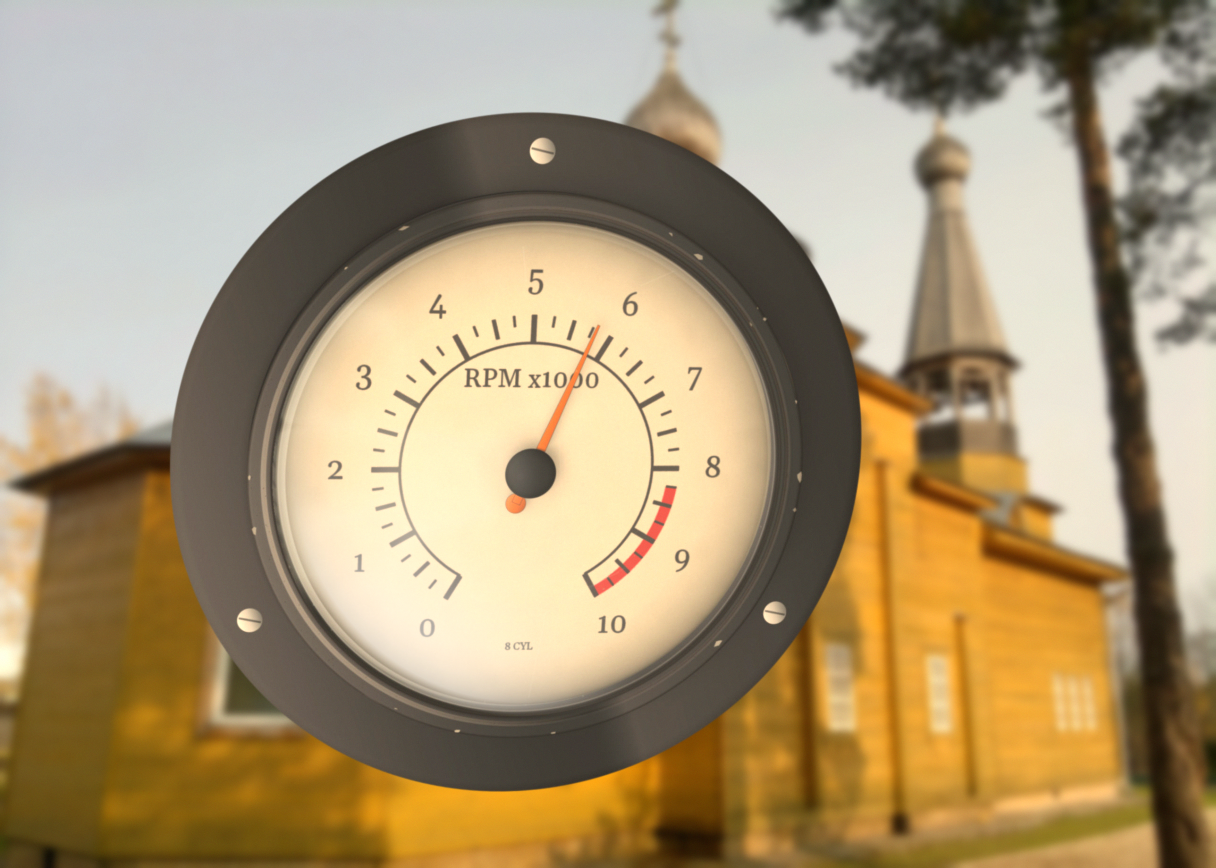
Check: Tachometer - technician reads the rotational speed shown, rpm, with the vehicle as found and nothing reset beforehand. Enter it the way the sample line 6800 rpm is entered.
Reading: 5750 rpm
